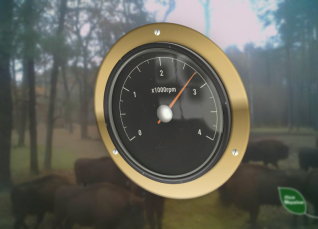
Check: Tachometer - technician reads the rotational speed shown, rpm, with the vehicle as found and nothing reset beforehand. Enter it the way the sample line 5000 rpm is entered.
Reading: 2750 rpm
